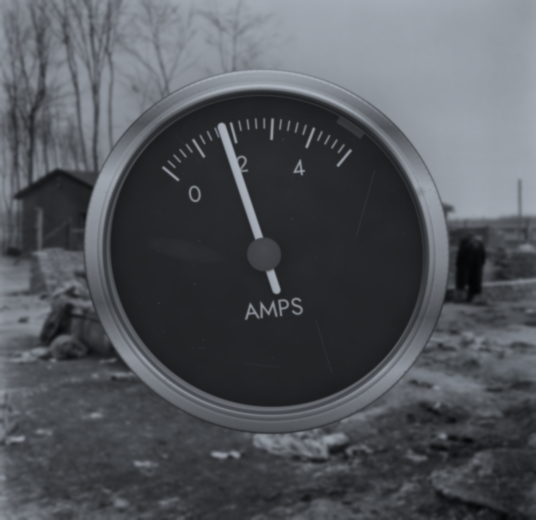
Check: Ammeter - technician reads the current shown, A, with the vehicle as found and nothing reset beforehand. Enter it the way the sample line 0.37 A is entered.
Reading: 1.8 A
